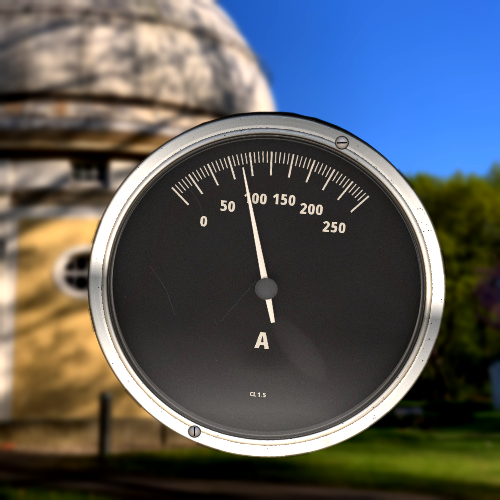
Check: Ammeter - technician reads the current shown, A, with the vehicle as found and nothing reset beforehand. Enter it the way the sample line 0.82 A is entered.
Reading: 90 A
